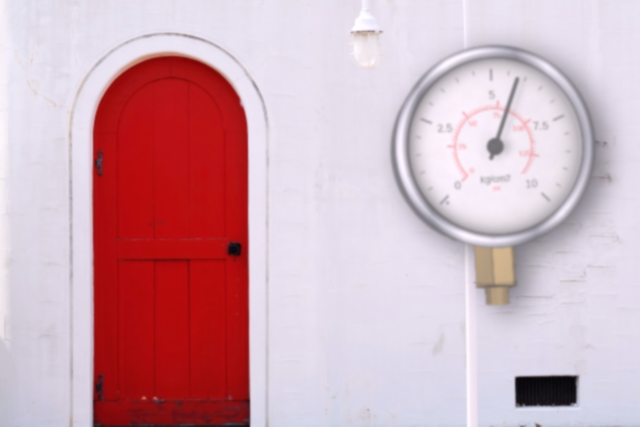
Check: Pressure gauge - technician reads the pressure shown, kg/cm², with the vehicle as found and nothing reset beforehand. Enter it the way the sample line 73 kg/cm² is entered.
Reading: 5.75 kg/cm²
